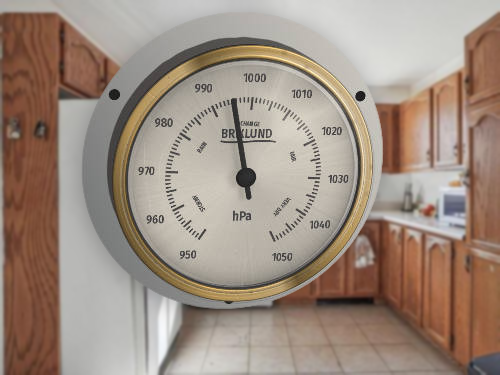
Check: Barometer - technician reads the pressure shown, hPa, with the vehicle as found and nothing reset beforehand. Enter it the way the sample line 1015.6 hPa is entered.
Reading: 995 hPa
